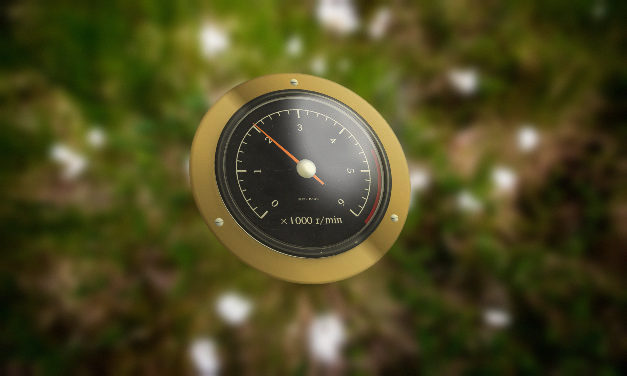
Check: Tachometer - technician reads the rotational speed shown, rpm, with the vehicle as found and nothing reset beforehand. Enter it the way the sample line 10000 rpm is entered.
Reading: 2000 rpm
